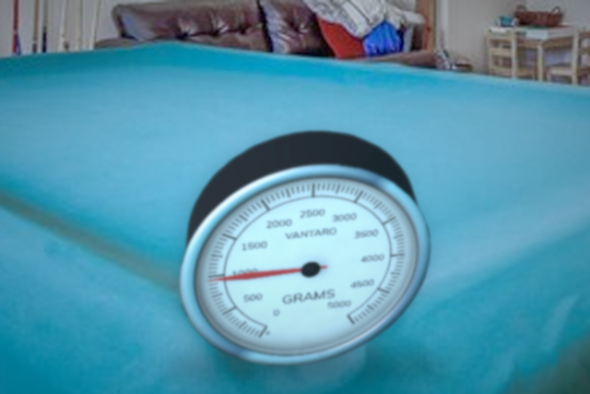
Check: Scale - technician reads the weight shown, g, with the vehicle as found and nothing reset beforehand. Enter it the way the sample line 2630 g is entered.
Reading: 1000 g
